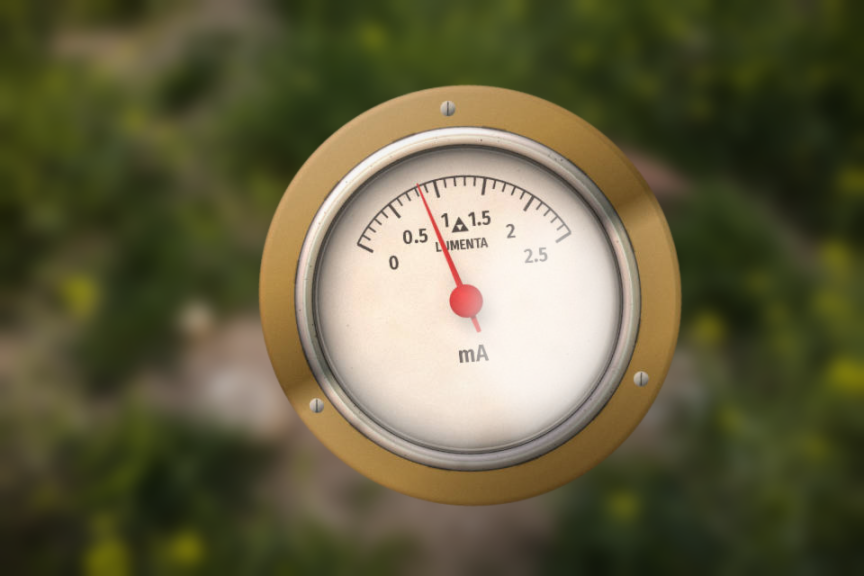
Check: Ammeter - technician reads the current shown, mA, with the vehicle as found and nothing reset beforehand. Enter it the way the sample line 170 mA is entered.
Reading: 0.85 mA
